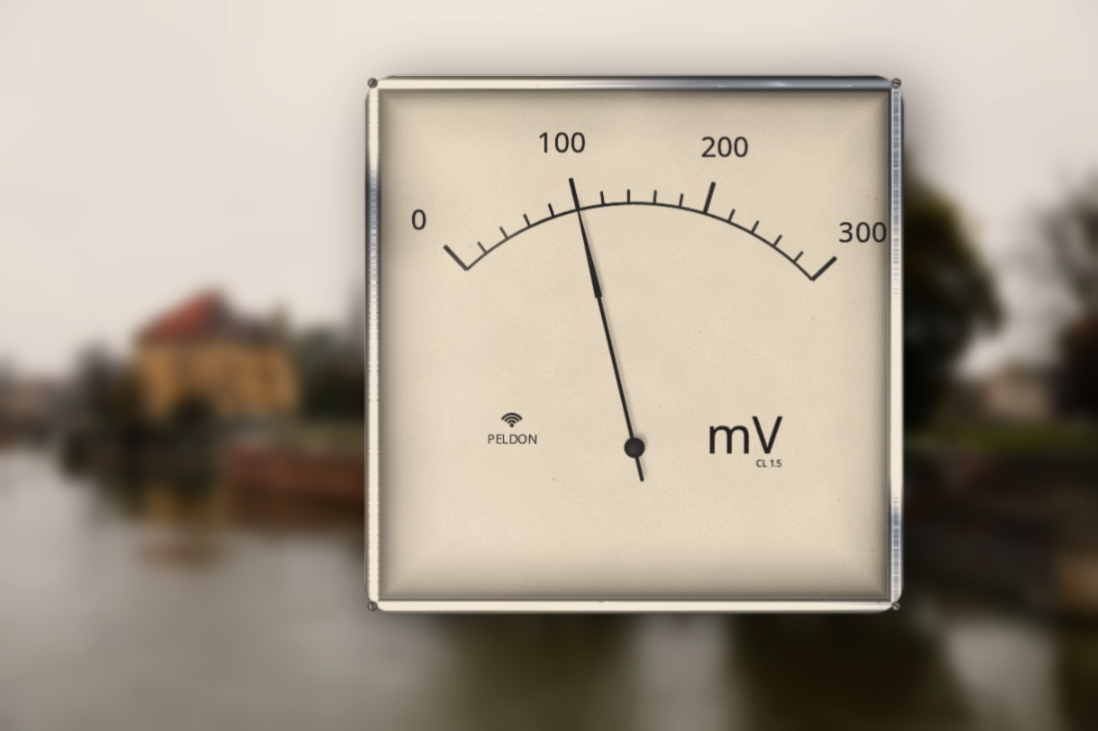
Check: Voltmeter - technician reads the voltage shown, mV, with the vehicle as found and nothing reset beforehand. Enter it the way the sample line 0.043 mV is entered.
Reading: 100 mV
